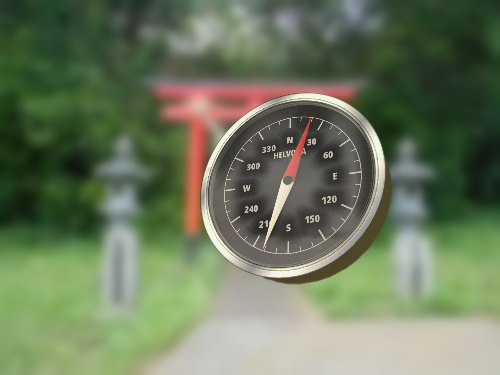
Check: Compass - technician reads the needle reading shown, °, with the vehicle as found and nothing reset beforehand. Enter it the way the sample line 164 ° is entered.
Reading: 20 °
